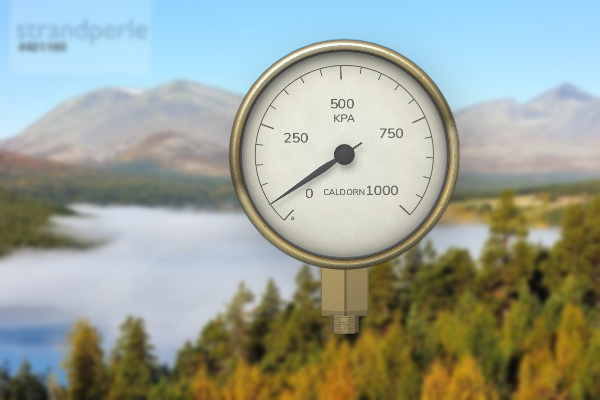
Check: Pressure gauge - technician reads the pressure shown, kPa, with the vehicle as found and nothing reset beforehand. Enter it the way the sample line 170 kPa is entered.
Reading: 50 kPa
